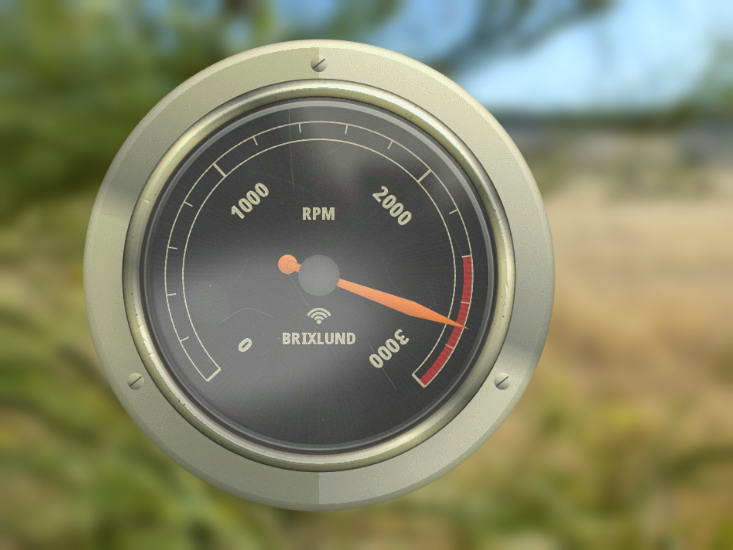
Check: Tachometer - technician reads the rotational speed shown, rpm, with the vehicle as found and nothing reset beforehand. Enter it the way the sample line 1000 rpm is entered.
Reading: 2700 rpm
